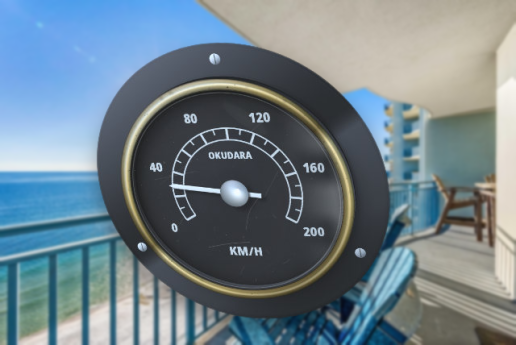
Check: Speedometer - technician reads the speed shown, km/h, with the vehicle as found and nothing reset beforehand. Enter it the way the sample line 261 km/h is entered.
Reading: 30 km/h
